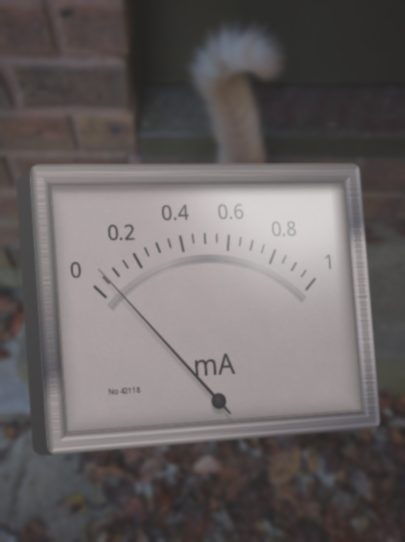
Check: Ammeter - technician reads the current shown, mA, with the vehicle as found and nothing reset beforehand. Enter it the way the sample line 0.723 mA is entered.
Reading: 0.05 mA
